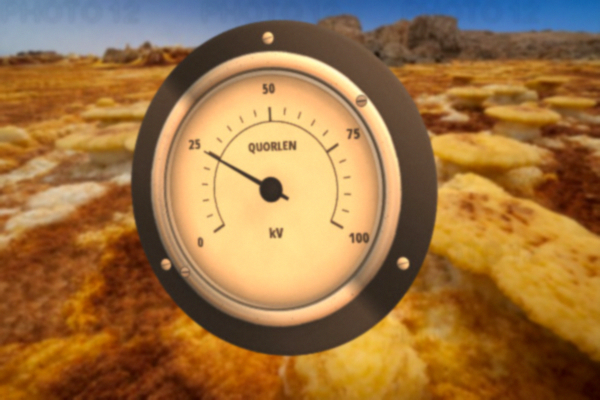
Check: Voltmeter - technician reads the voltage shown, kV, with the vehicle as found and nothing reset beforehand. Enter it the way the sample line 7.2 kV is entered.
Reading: 25 kV
